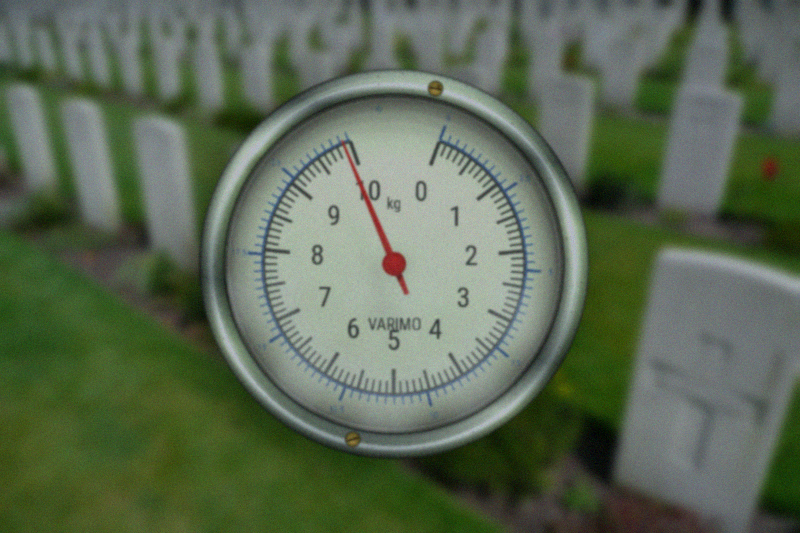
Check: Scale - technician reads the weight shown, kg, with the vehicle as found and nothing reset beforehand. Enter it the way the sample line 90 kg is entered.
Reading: 9.9 kg
